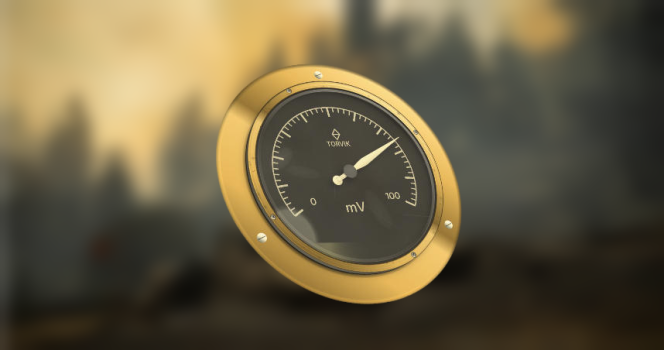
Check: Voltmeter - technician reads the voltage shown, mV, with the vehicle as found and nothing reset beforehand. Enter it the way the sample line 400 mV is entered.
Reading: 76 mV
